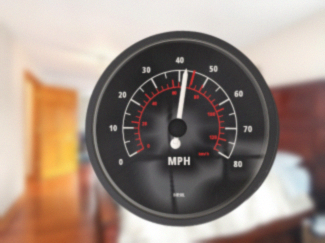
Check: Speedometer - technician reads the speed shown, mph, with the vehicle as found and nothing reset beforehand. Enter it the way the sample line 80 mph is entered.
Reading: 42.5 mph
